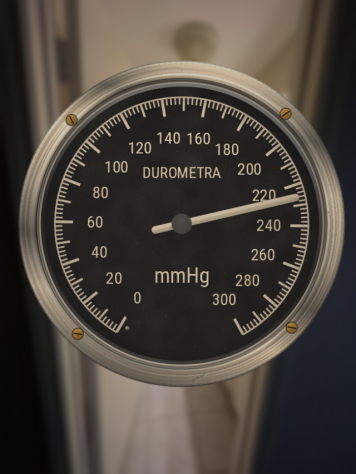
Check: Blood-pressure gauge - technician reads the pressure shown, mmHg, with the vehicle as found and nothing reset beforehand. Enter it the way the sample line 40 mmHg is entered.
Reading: 226 mmHg
